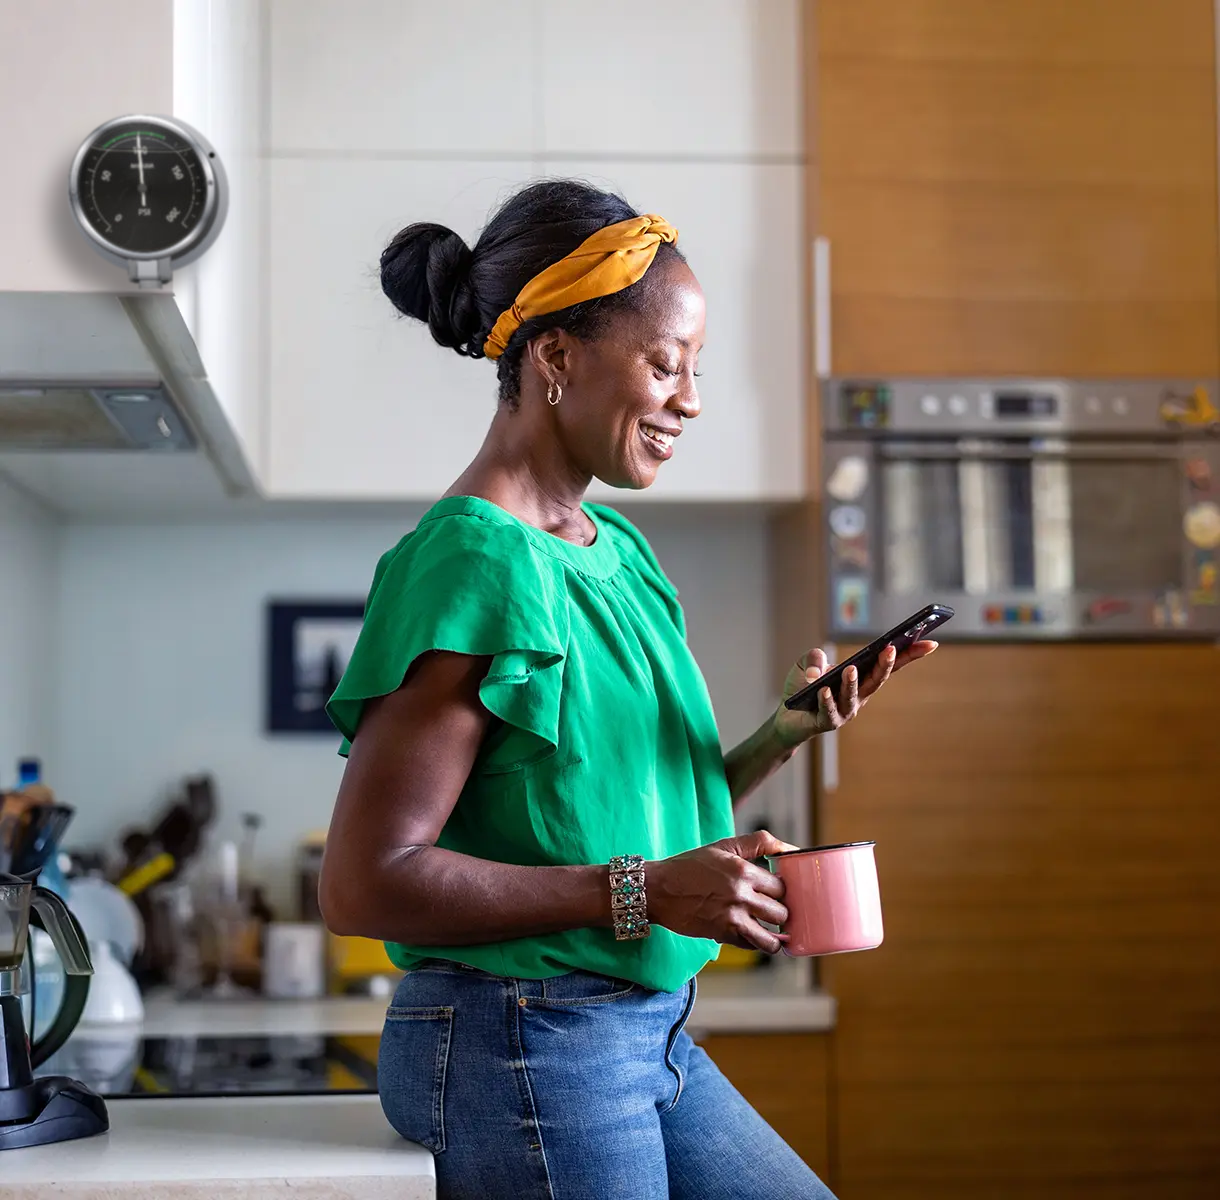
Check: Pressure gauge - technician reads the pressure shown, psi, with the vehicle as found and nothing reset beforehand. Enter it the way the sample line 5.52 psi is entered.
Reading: 100 psi
